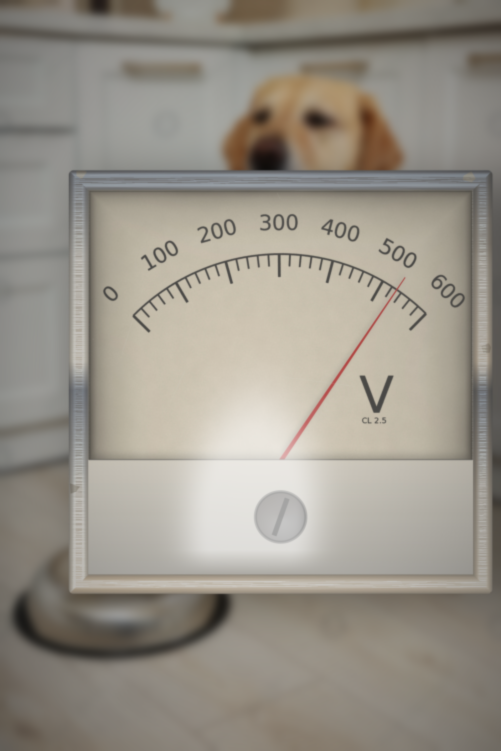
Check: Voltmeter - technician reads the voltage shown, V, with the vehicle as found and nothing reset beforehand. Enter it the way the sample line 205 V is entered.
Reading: 530 V
